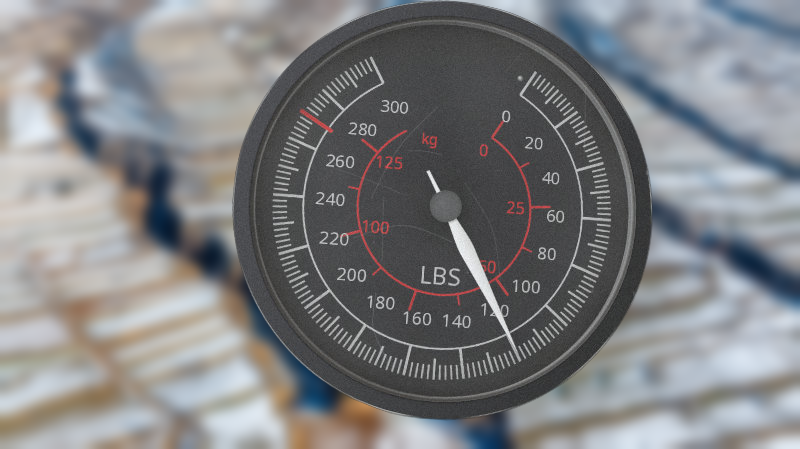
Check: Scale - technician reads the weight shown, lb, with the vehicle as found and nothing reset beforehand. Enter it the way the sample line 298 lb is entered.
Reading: 120 lb
